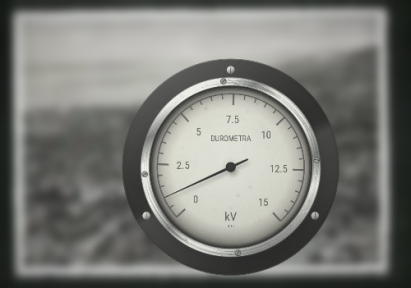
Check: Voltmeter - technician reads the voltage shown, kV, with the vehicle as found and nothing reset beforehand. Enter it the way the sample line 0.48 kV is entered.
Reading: 1 kV
